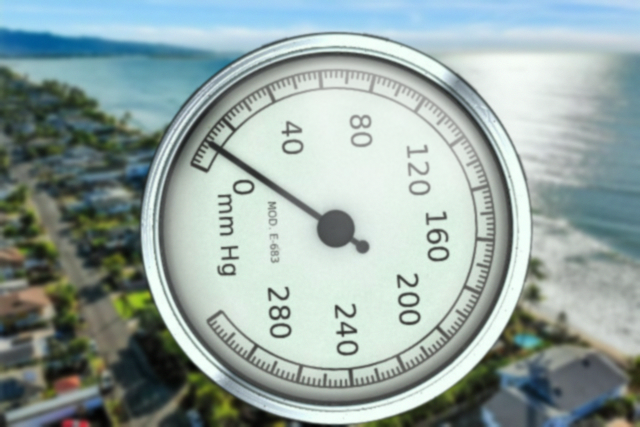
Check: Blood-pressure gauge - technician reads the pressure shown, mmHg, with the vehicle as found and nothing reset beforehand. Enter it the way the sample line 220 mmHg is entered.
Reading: 10 mmHg
